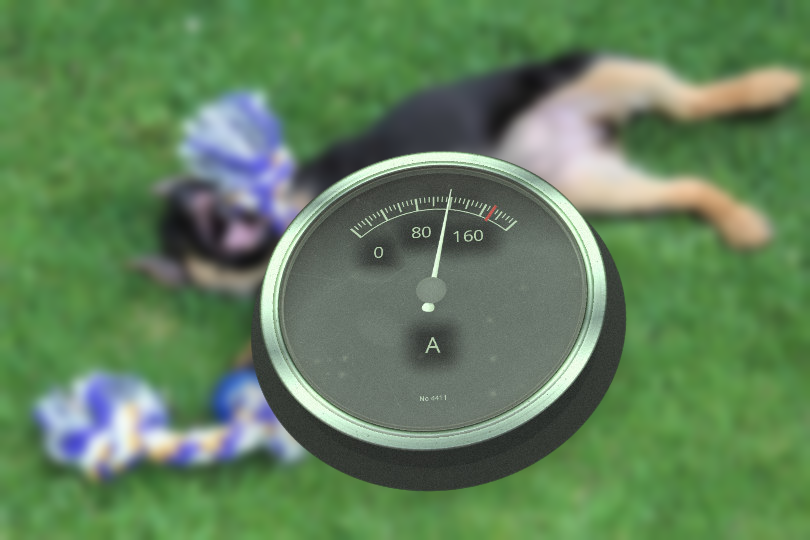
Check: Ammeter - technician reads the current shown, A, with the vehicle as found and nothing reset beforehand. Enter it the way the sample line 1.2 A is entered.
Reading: 120 A
